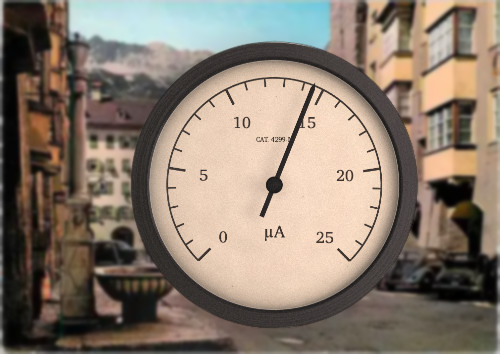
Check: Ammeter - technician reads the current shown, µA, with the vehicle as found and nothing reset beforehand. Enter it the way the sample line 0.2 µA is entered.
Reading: 14.5 µA
